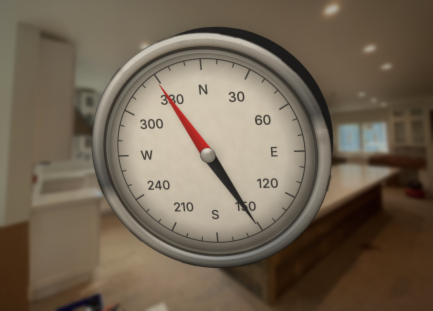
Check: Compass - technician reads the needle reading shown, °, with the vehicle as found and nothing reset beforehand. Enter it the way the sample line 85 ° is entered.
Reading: 330 °
